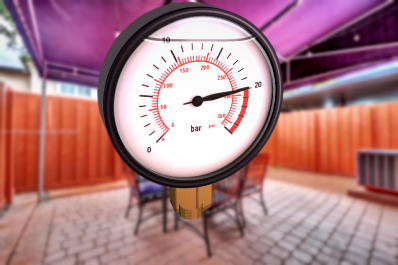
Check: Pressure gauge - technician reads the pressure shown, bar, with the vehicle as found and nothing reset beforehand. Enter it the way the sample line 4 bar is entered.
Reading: 20 bar
